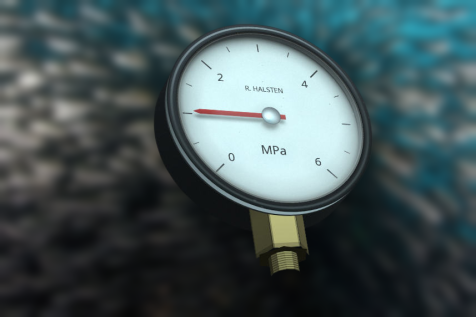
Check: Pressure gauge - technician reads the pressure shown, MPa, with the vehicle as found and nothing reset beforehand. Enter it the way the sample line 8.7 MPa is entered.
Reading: 1 MPa
